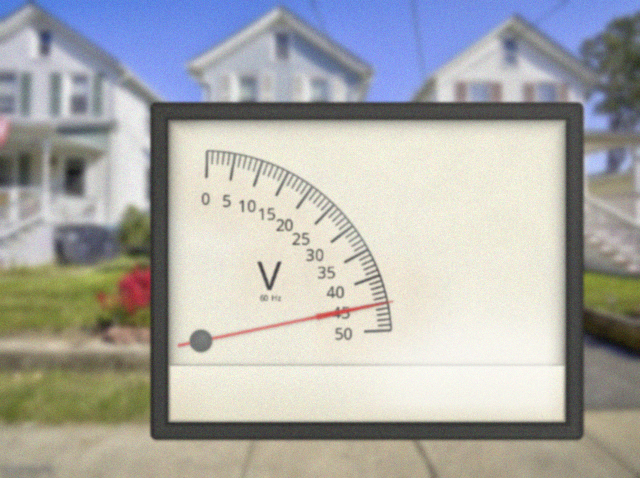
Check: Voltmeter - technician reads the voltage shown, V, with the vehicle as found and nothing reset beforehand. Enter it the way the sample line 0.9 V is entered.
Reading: 45 V
